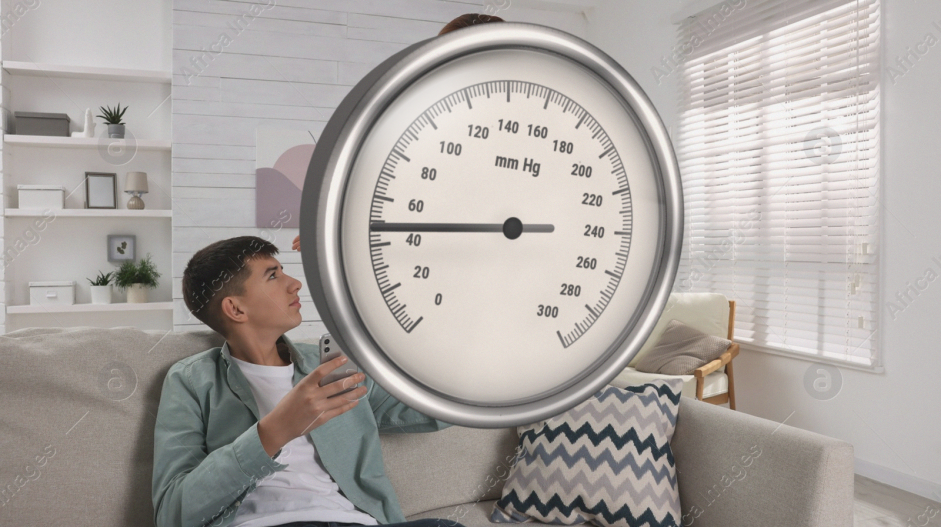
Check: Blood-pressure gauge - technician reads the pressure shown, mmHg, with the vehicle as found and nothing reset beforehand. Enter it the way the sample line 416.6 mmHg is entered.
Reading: 48 mmHg
